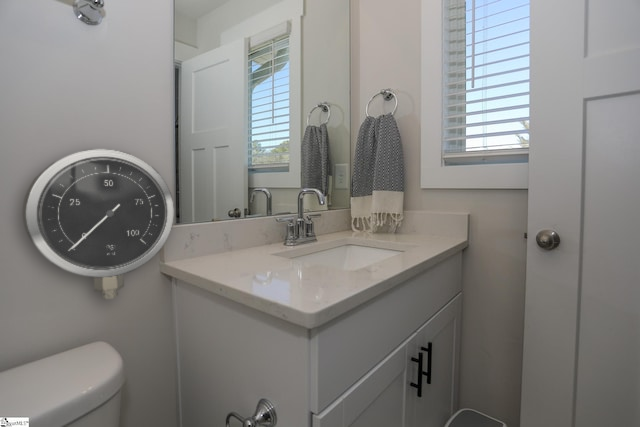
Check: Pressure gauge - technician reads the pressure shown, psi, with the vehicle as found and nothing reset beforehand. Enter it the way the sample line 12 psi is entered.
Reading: 0 psi
